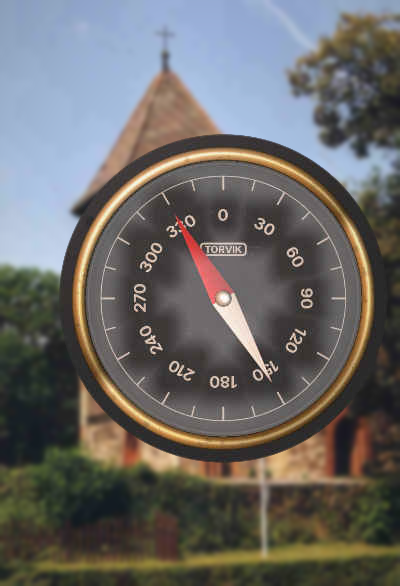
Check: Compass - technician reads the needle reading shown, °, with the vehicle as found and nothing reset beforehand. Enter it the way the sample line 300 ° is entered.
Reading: 330 °
